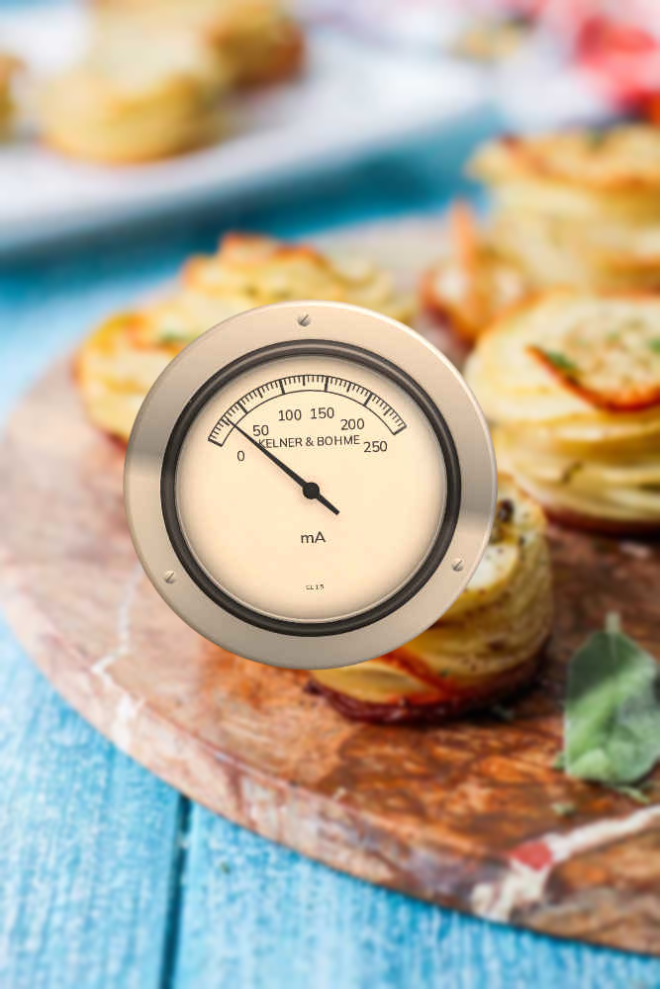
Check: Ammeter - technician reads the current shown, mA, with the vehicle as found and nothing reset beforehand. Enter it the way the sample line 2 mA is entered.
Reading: 30 mA
